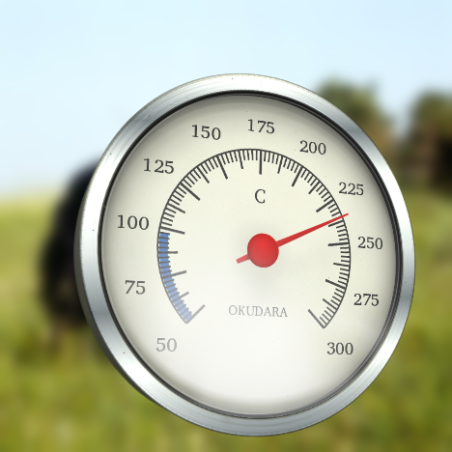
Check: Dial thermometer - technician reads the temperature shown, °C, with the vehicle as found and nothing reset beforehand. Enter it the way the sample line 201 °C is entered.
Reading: 235 °C
